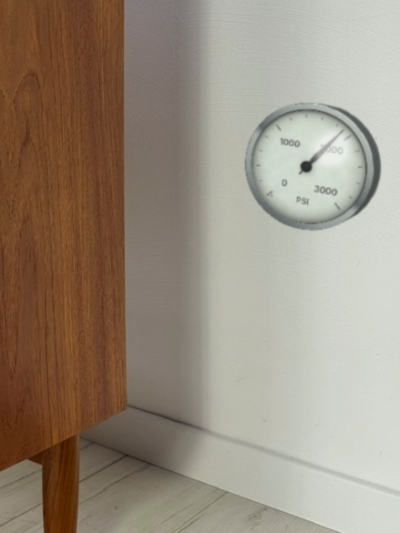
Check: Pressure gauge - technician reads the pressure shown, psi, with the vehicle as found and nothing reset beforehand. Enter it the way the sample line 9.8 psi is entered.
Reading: 1900 psi
